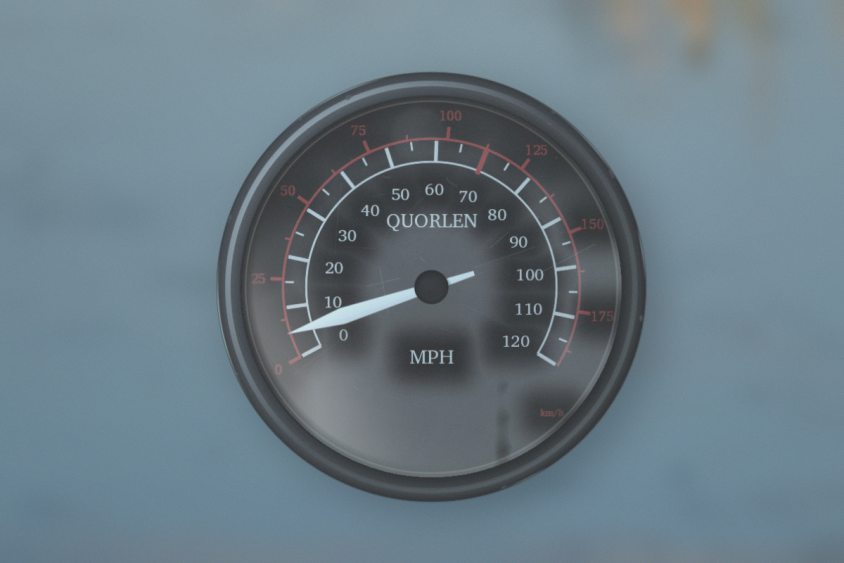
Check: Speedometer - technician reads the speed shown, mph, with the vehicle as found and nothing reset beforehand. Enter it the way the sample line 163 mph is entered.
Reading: 5 mph
